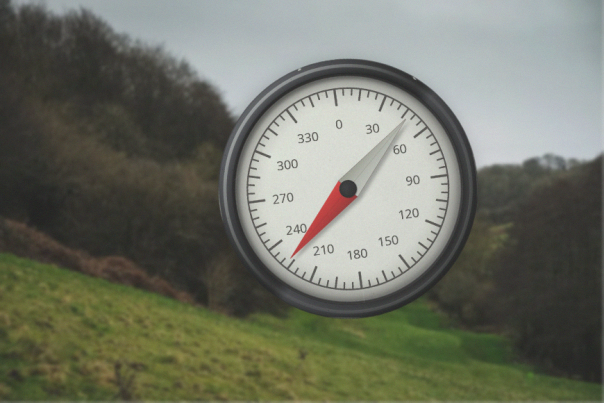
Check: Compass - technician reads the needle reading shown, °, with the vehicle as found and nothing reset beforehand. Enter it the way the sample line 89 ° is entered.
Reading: 227.5 °
